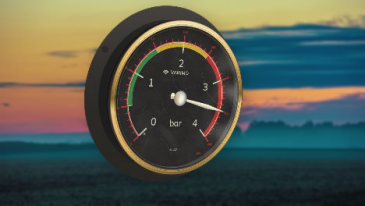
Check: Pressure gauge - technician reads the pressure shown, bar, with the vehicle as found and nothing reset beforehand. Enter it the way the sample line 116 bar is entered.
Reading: 3.5 bar
